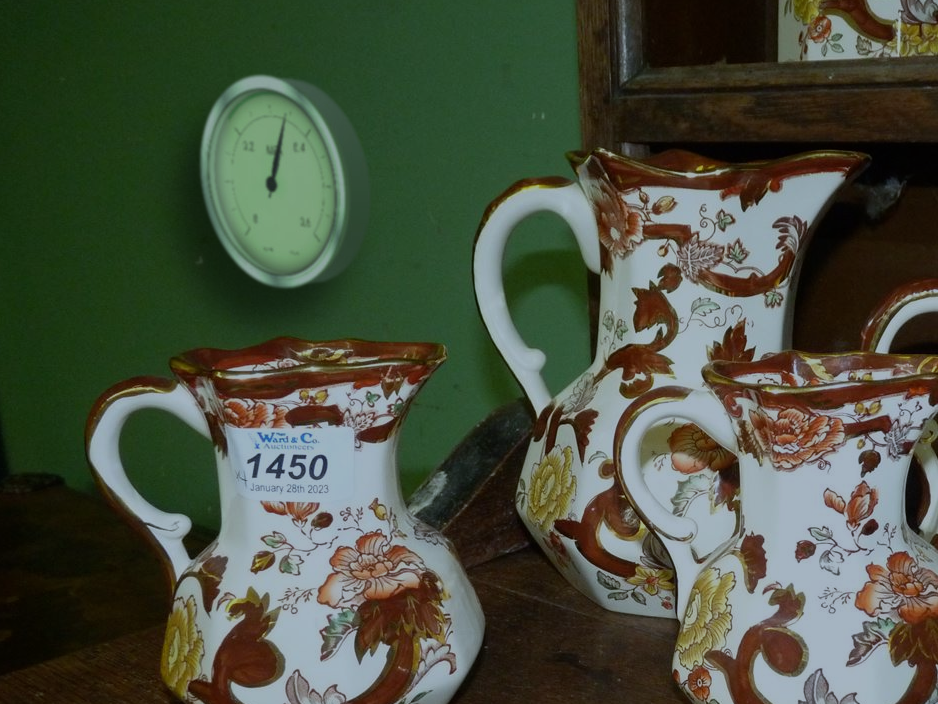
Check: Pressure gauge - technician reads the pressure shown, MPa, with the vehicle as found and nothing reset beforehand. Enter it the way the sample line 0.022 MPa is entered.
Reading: 0.35 MPa
